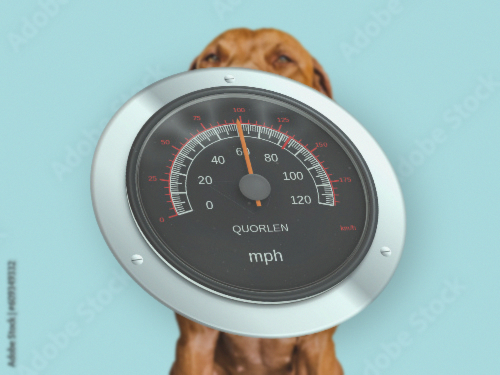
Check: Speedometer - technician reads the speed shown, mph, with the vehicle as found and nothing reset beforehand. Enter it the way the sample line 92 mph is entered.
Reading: 60 mph
